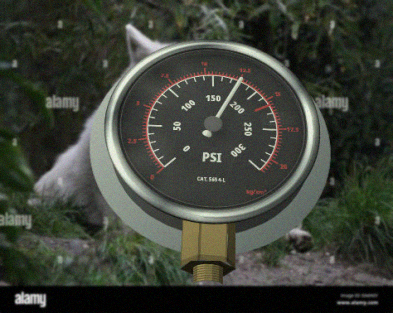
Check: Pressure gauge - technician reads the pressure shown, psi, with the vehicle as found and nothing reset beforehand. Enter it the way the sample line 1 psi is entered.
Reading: 180 psi
